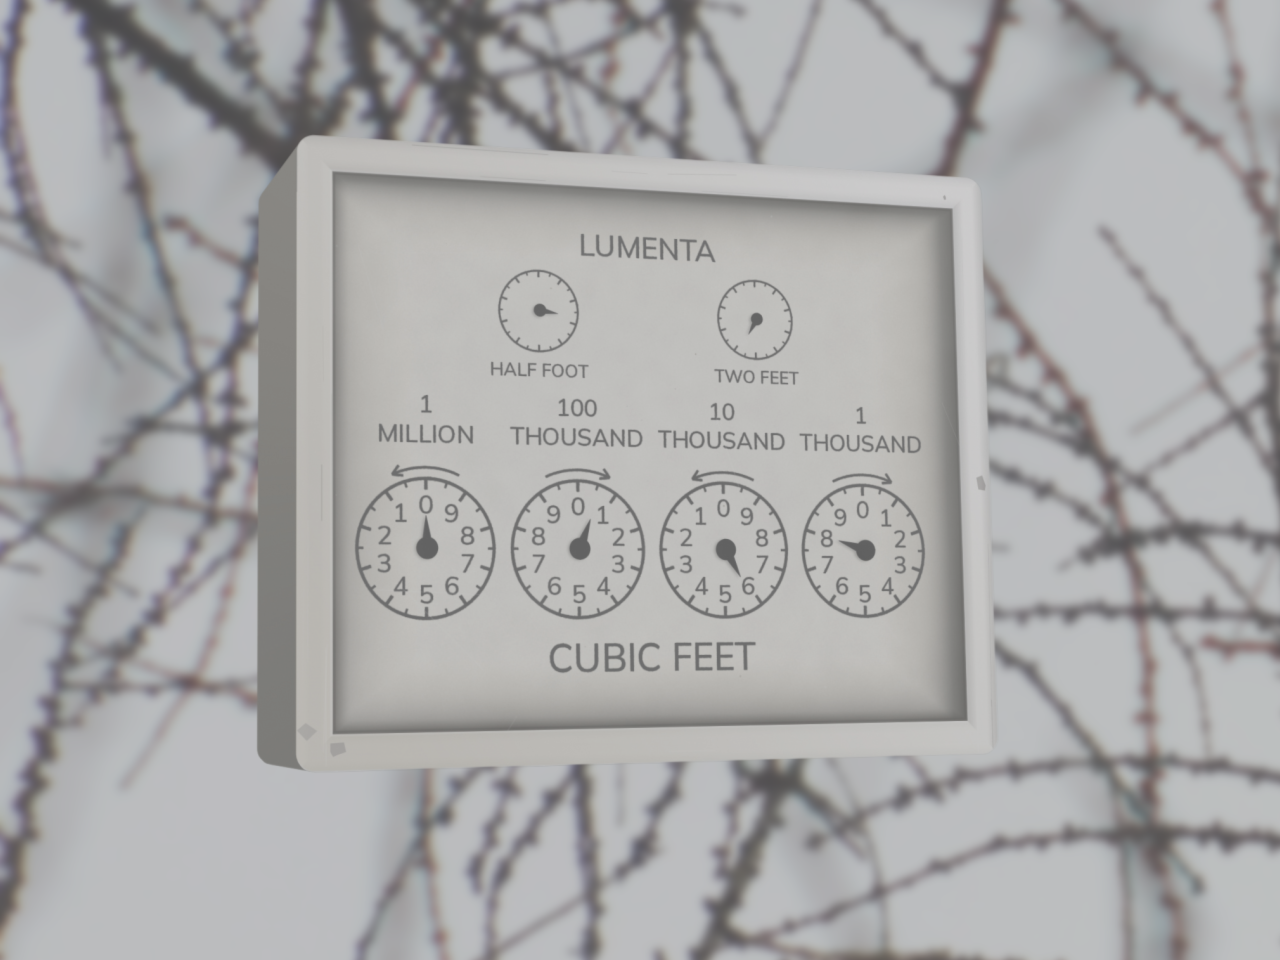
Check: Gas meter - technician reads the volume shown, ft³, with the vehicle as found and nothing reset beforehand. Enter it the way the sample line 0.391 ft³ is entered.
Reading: 5800 ft³
